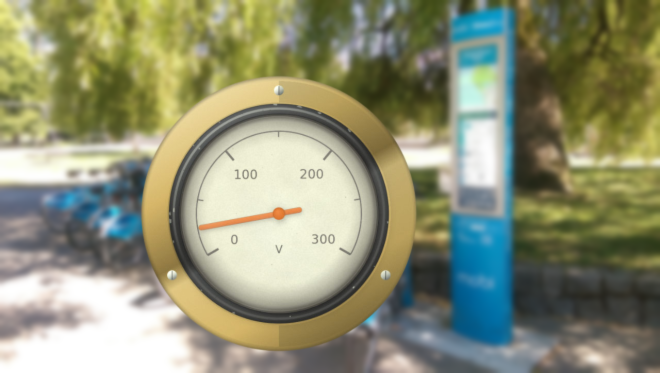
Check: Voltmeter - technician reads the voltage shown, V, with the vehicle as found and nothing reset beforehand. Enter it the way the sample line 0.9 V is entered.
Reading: 25 V
